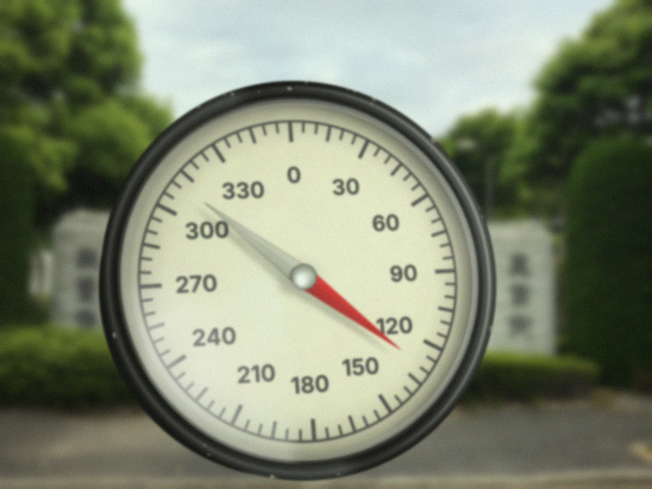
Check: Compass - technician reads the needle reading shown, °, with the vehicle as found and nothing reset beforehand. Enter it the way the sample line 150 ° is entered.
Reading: 130 °
